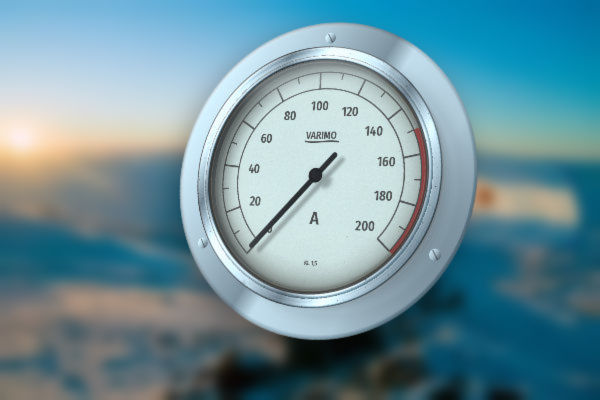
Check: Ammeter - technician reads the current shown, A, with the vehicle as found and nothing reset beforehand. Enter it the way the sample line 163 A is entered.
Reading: 0 A
